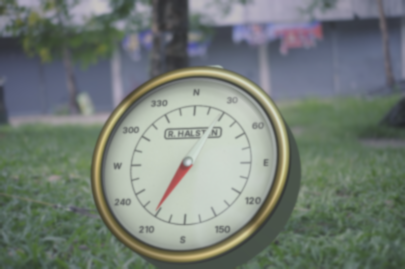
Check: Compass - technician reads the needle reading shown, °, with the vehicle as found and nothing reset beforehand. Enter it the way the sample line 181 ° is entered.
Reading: 210 °
